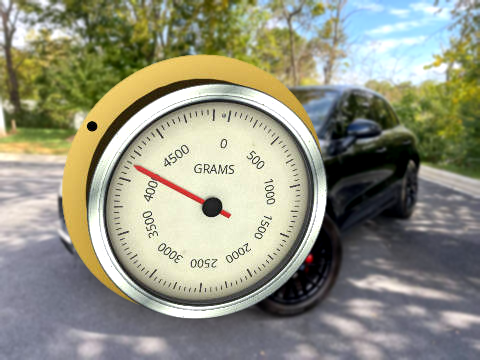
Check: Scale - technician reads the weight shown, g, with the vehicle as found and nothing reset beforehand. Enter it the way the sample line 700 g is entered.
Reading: 4150 g
